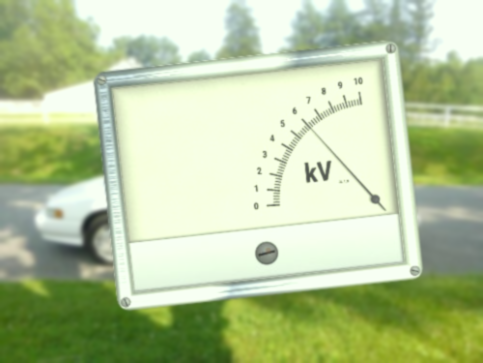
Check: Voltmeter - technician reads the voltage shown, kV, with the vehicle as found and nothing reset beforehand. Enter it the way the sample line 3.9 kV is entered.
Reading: 6 kV
